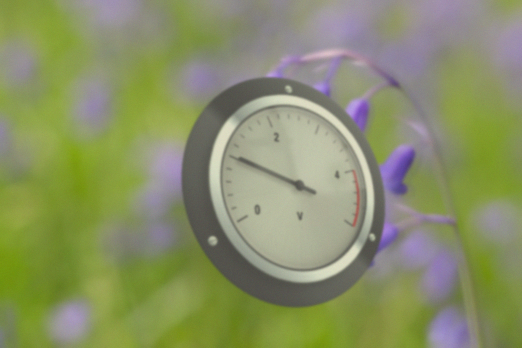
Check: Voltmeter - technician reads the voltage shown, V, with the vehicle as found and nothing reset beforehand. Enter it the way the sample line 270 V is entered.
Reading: 1 V
